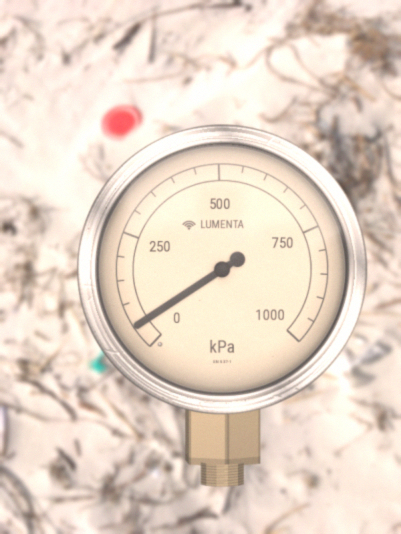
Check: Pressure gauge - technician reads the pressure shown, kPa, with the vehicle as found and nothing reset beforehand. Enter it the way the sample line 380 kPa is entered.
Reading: 50 kPa
